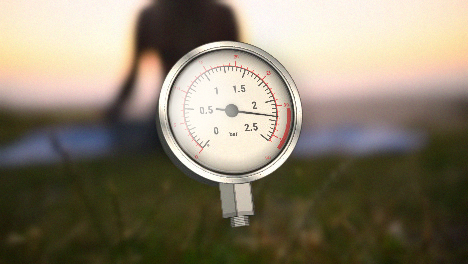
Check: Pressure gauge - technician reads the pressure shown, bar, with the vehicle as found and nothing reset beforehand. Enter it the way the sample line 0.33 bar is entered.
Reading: 2.2 bar
